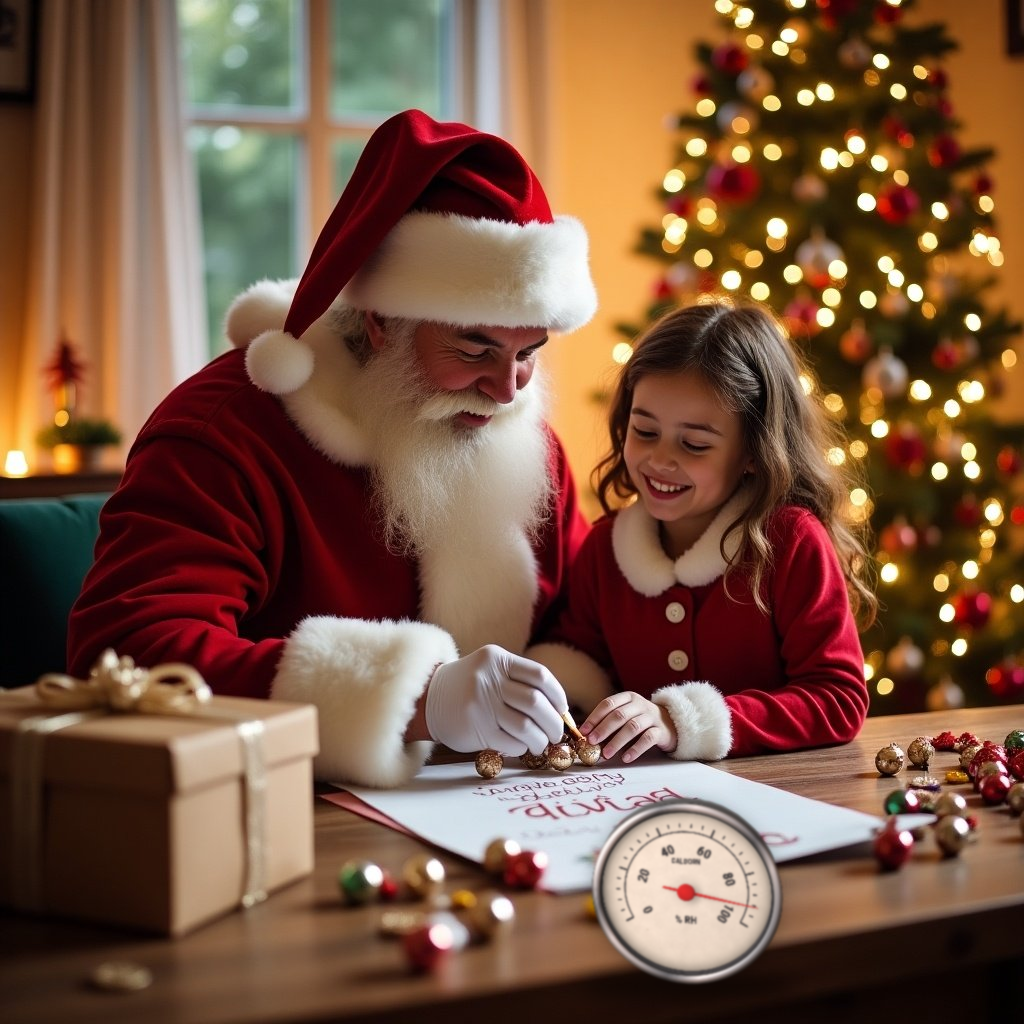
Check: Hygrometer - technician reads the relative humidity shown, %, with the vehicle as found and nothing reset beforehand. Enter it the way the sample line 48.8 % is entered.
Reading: 92 %
